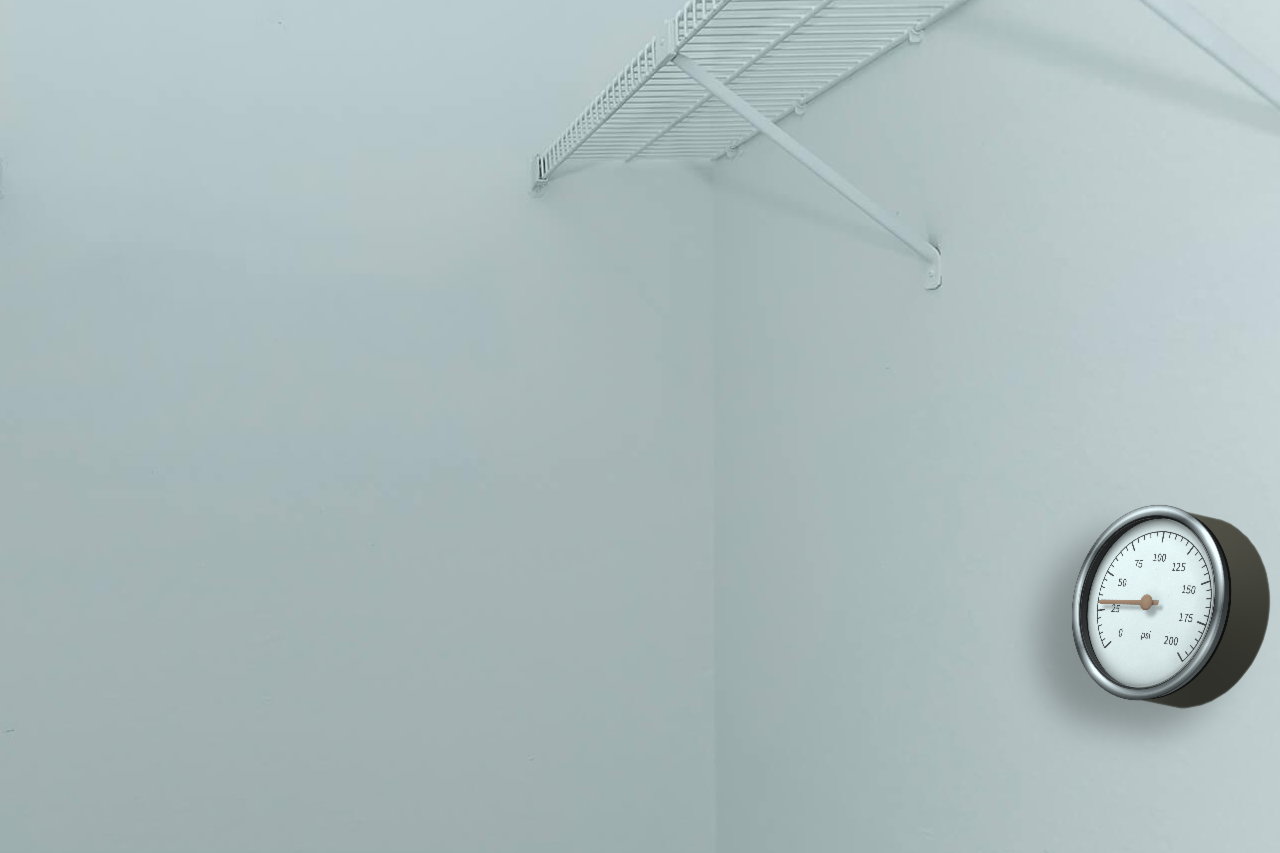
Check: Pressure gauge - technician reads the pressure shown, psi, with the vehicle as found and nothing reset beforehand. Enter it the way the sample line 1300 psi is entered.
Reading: 30 psi
